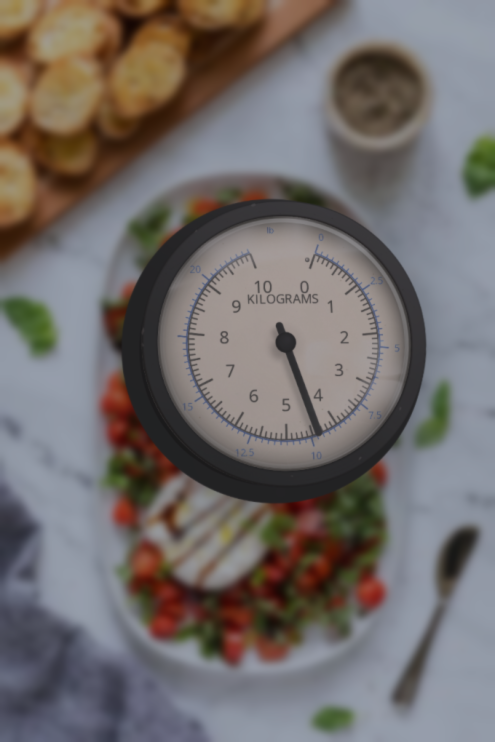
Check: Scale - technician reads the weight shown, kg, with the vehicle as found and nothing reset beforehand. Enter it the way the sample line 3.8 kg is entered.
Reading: 4.4 kg
